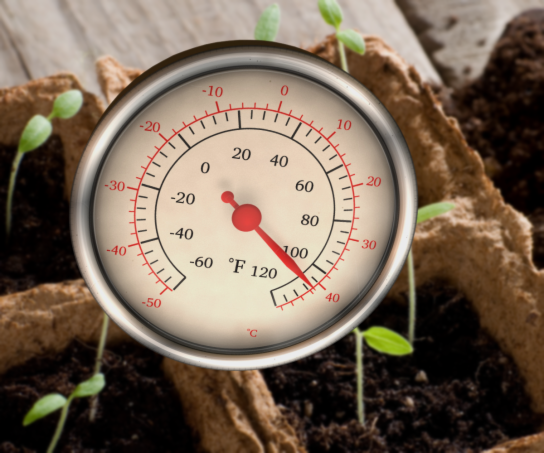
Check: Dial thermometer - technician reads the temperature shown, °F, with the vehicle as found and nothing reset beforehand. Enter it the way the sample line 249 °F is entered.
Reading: 106 °F
